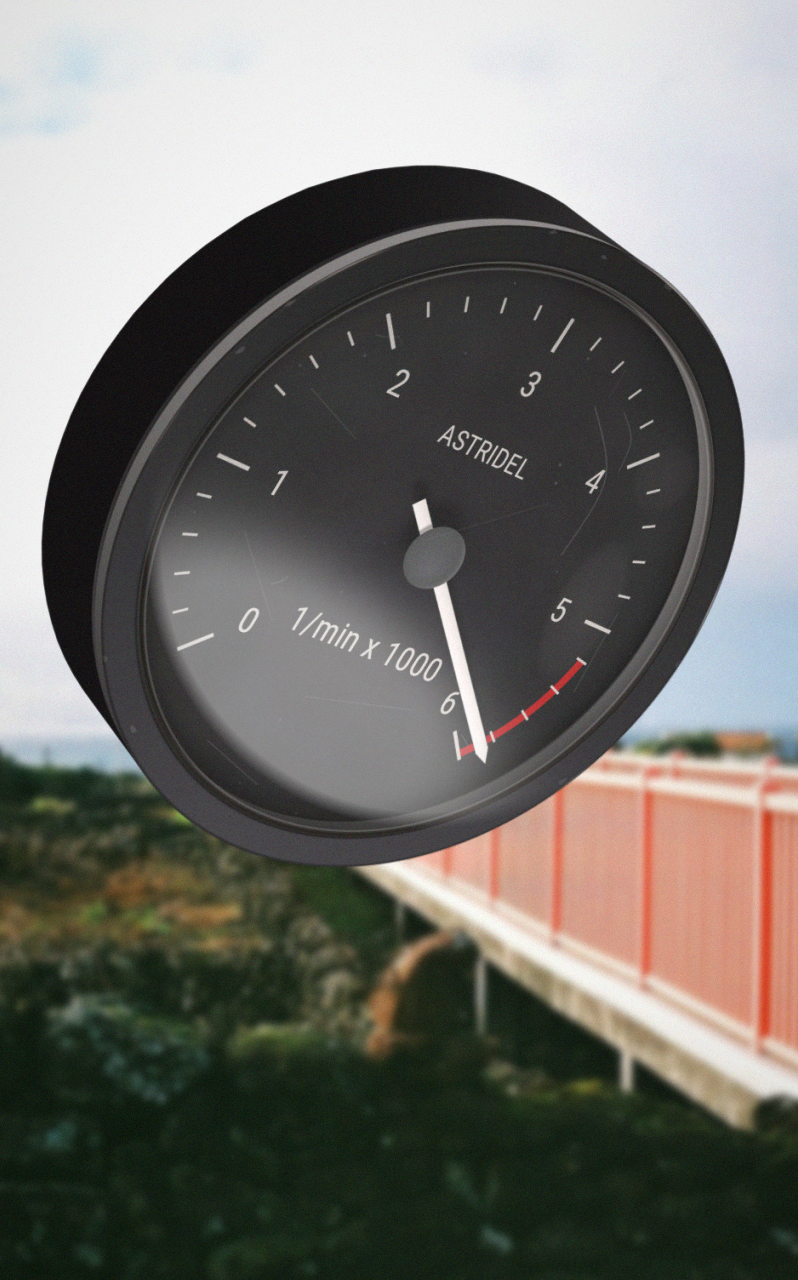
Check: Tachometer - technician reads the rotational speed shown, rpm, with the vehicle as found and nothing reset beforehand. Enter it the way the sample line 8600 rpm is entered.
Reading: 5900 rpm
